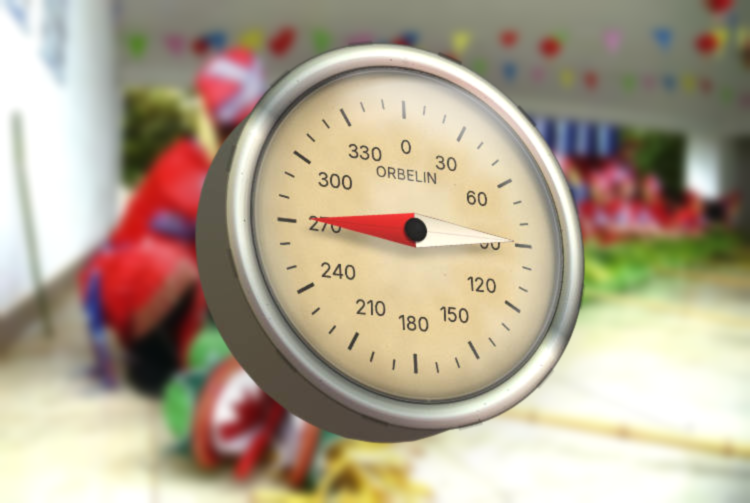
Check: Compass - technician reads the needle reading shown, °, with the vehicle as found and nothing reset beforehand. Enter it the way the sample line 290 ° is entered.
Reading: 270 °
